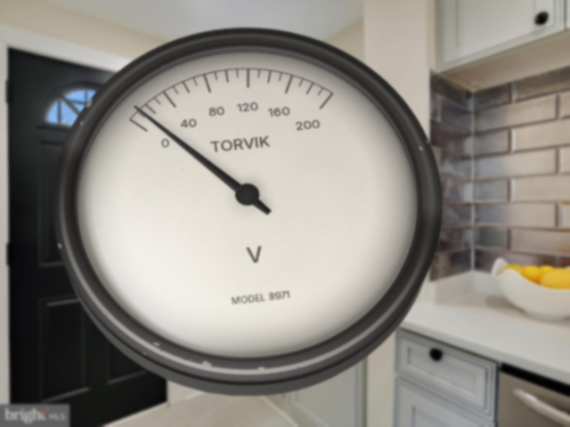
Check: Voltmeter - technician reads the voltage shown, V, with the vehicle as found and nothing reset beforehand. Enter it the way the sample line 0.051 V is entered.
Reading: 10 V
